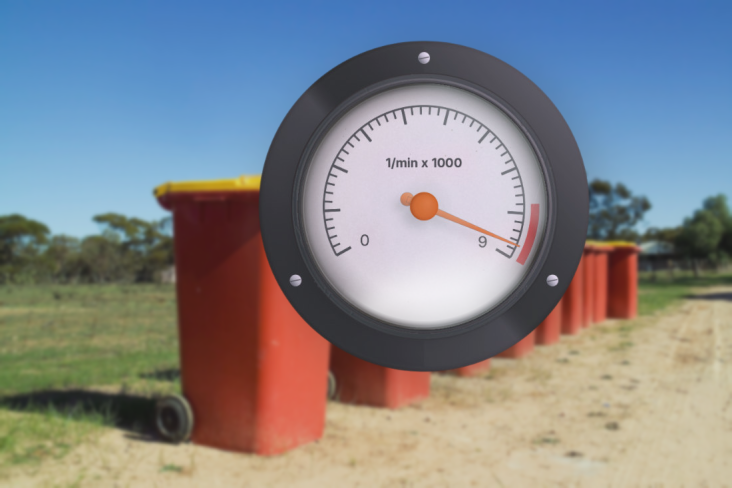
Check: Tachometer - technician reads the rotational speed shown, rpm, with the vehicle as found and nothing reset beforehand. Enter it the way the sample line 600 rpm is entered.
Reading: 8700 rpm
